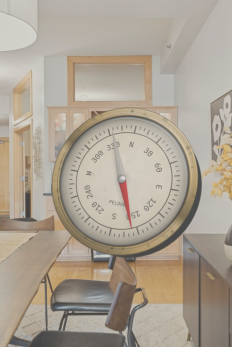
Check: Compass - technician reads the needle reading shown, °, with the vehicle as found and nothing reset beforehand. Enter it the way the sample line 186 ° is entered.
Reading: 155 °
